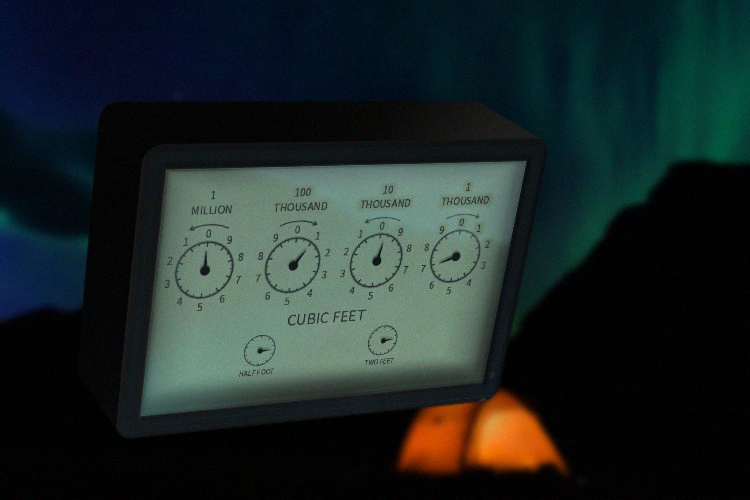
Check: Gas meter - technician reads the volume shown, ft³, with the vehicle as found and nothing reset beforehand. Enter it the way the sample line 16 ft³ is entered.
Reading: 9700 ft³
